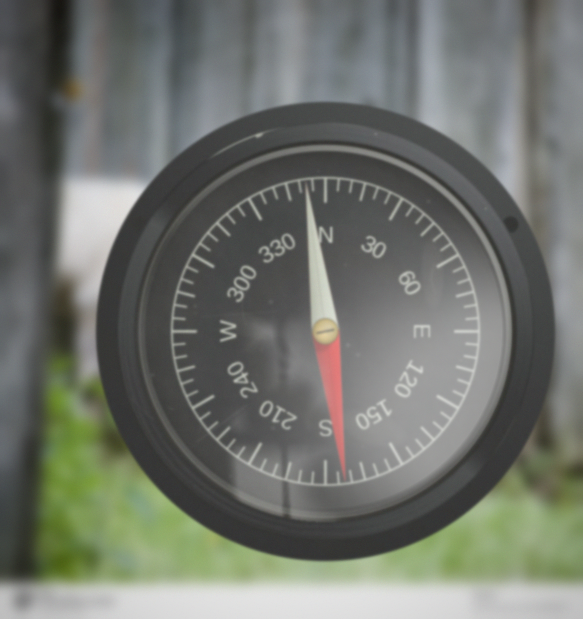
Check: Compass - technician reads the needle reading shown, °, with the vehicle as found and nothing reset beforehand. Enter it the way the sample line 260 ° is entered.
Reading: 172.5 °
